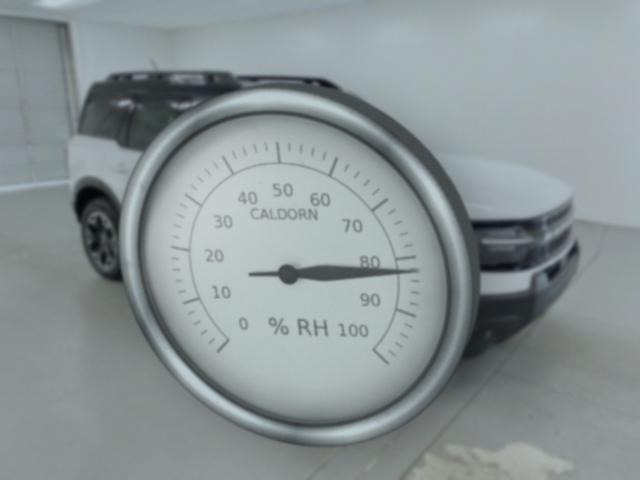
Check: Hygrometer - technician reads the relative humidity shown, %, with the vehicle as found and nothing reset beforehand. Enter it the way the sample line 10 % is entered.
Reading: 82 %
